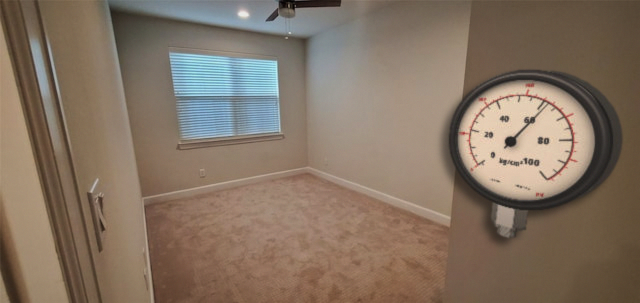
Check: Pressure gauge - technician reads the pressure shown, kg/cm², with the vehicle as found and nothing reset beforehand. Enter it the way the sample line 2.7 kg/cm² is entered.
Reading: 62.5 kg/cm²
